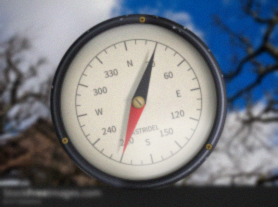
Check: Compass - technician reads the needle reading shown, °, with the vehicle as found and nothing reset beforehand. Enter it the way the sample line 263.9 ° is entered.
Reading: 210 °
